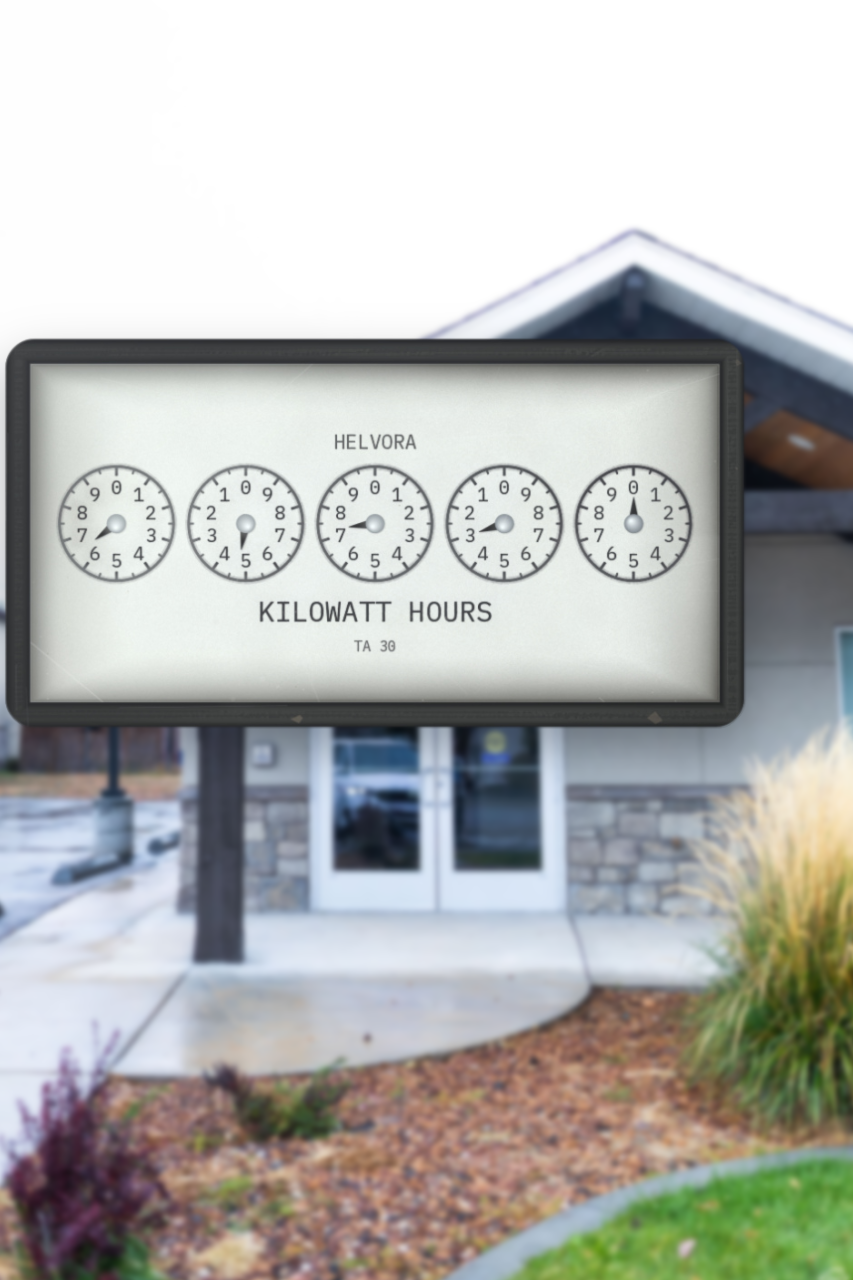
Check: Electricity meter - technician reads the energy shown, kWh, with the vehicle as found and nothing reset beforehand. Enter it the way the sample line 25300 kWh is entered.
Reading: 64730 kWh
